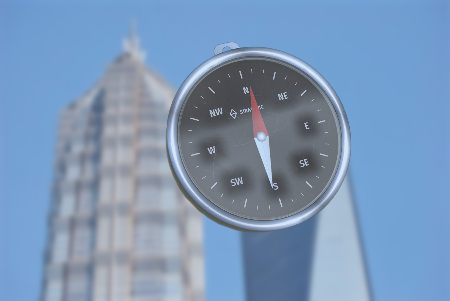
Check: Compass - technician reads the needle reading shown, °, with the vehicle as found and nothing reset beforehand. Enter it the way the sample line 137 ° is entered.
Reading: 5 °
